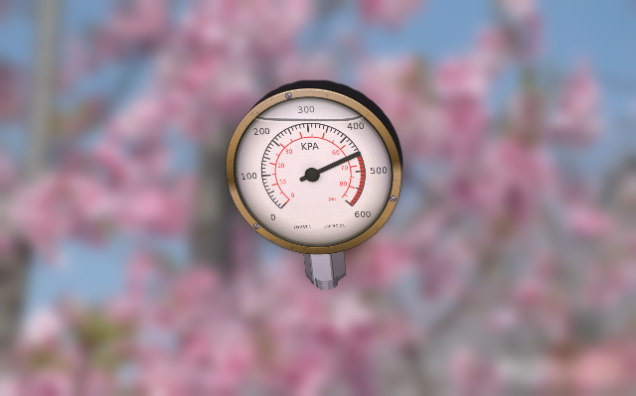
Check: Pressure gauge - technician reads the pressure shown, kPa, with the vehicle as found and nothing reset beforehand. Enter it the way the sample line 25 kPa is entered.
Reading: 450 kPa
